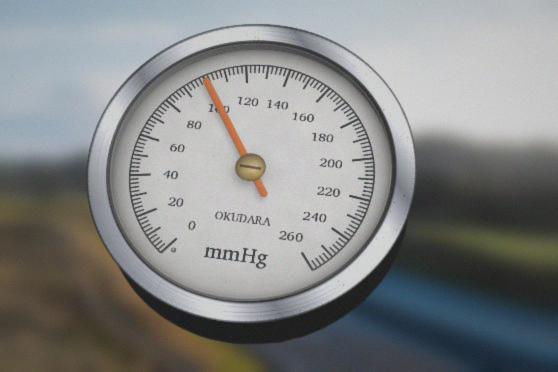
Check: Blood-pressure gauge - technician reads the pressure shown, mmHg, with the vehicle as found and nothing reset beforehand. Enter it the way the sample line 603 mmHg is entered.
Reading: 100 mmHg
